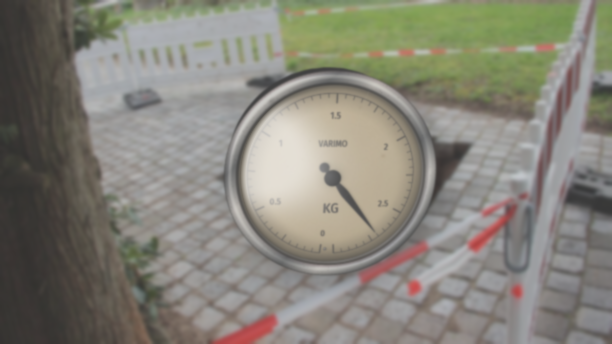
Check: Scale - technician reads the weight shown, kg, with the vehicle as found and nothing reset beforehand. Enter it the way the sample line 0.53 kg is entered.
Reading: 2.7 kg
